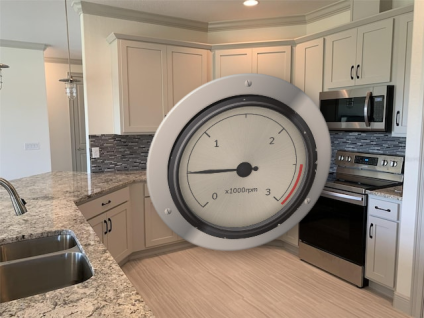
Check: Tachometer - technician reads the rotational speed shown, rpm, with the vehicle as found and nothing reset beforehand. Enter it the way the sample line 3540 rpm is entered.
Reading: 500 rpm
